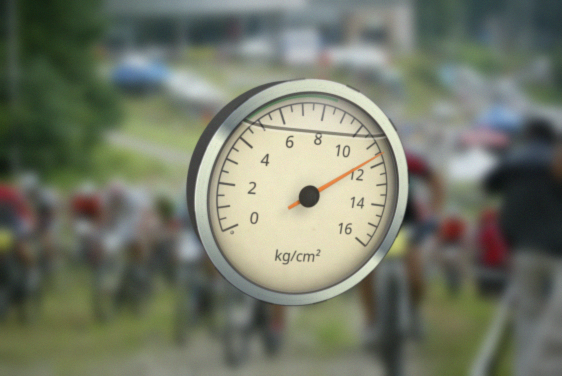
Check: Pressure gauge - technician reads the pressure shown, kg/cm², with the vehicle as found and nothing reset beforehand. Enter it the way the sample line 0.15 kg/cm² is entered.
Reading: 11.5 kg/cm²
